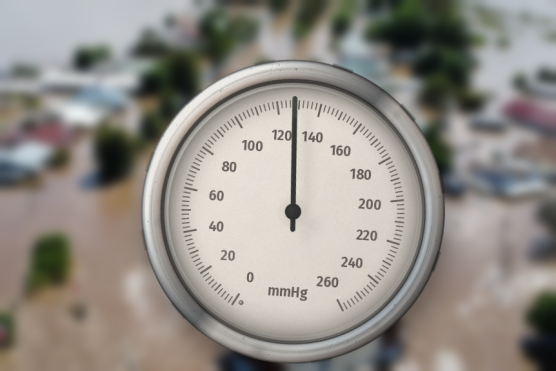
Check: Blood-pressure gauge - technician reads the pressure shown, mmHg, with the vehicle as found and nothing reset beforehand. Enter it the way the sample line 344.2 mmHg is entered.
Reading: 128 mmHg
